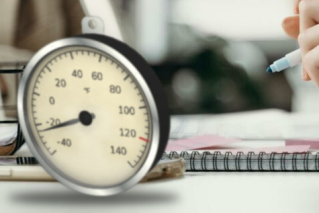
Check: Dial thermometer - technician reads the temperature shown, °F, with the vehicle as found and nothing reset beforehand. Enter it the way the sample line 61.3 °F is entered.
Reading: -24 °F
